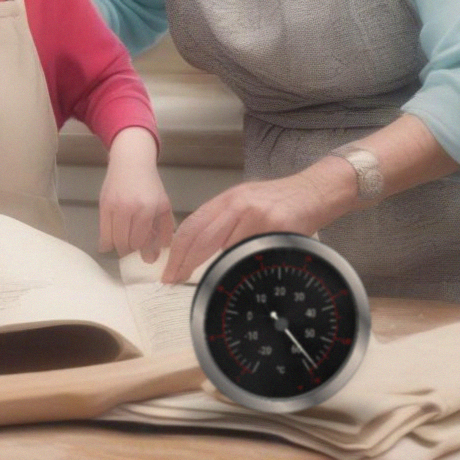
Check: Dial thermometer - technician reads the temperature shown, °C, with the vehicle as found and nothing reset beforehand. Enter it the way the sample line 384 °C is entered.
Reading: 58 °C
